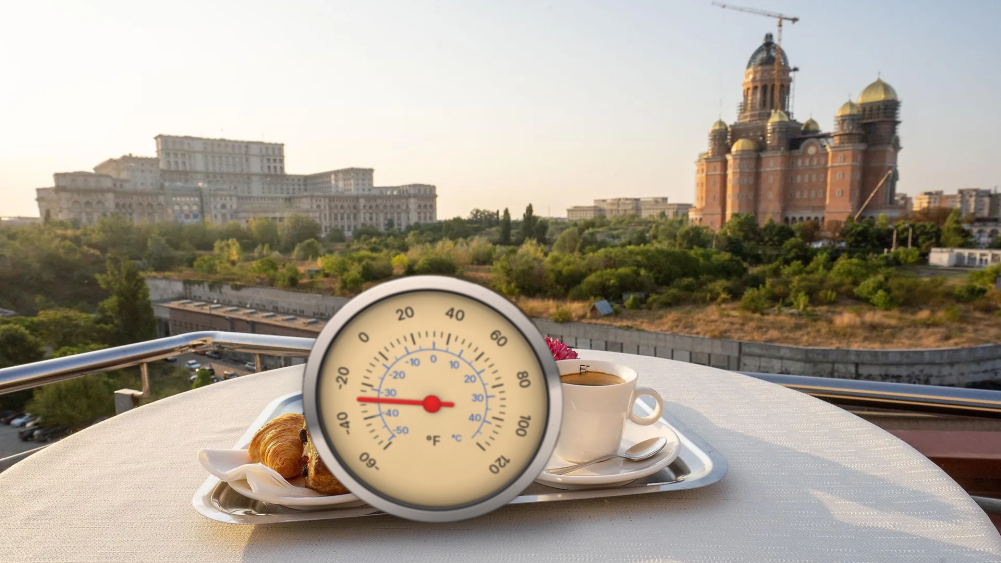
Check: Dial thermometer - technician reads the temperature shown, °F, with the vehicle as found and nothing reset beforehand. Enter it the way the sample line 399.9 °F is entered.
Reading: -28 °F
